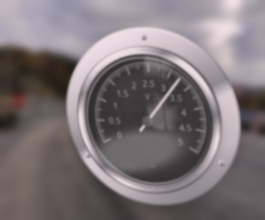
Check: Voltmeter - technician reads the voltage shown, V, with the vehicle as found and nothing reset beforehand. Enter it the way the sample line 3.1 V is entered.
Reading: 3.25 V
